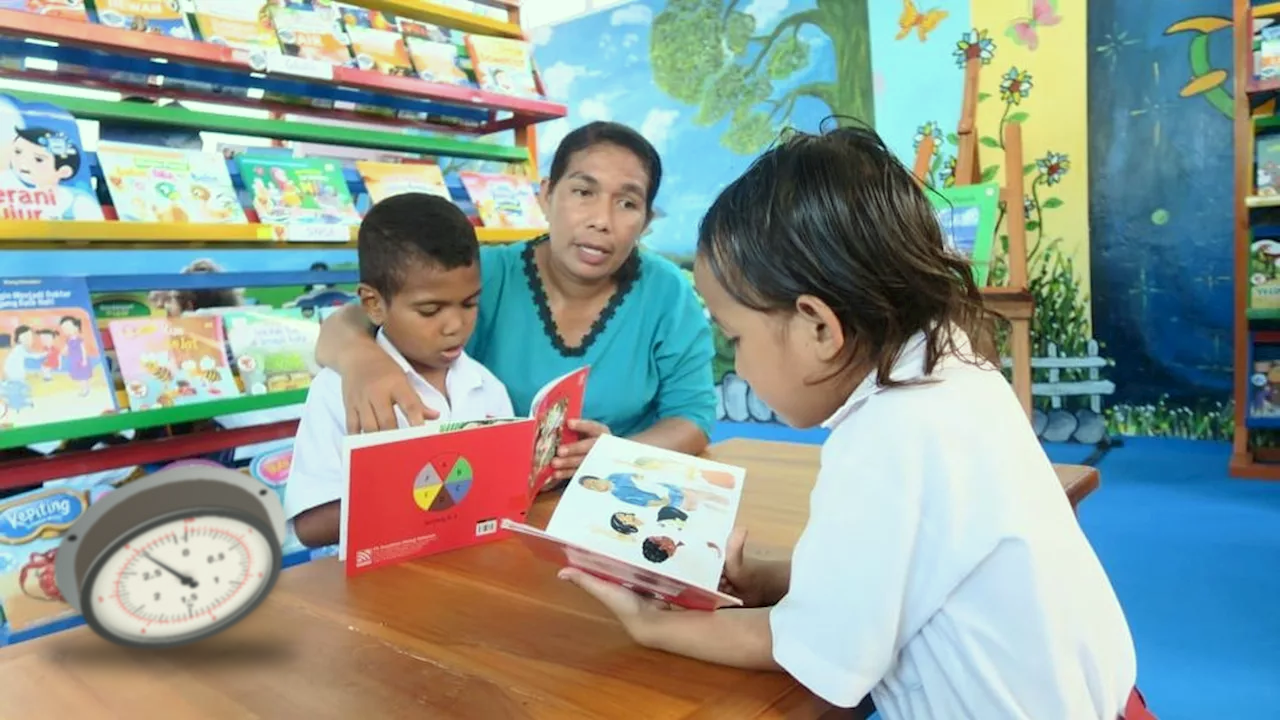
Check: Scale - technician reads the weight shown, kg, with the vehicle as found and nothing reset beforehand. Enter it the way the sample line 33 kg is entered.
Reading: 2.75 kg
